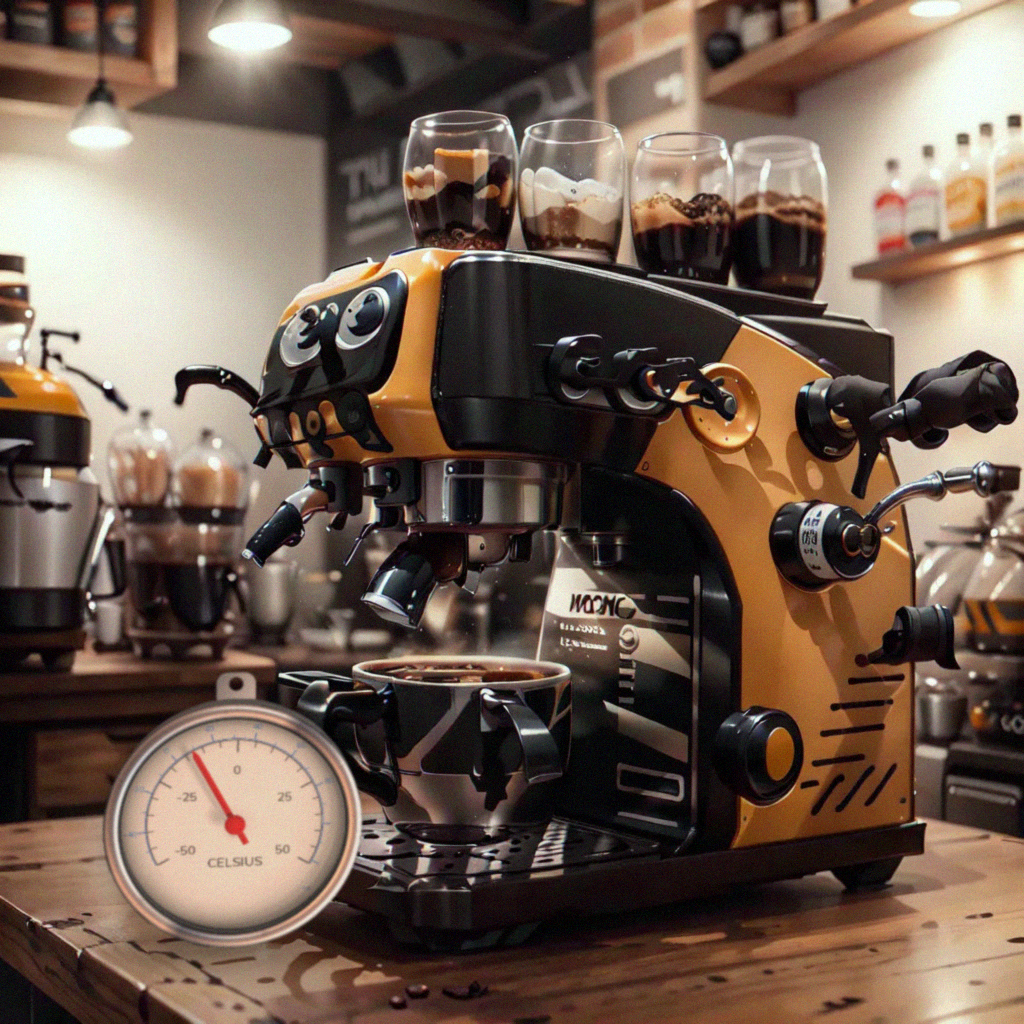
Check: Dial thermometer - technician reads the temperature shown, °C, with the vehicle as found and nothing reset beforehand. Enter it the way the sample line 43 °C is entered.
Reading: -12.5 °C
